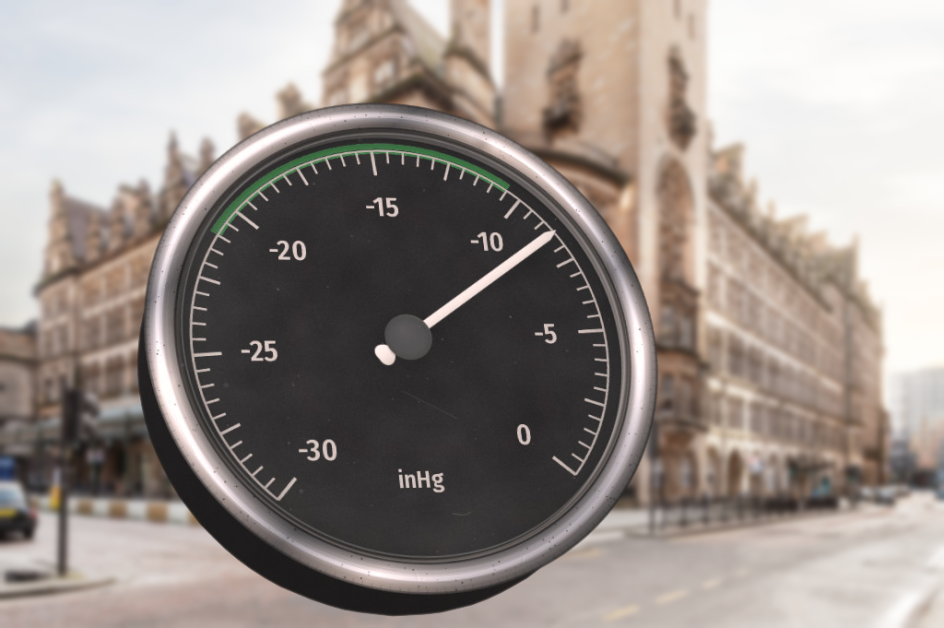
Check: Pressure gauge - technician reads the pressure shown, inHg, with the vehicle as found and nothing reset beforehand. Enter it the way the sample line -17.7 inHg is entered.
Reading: -8.5 inHg
